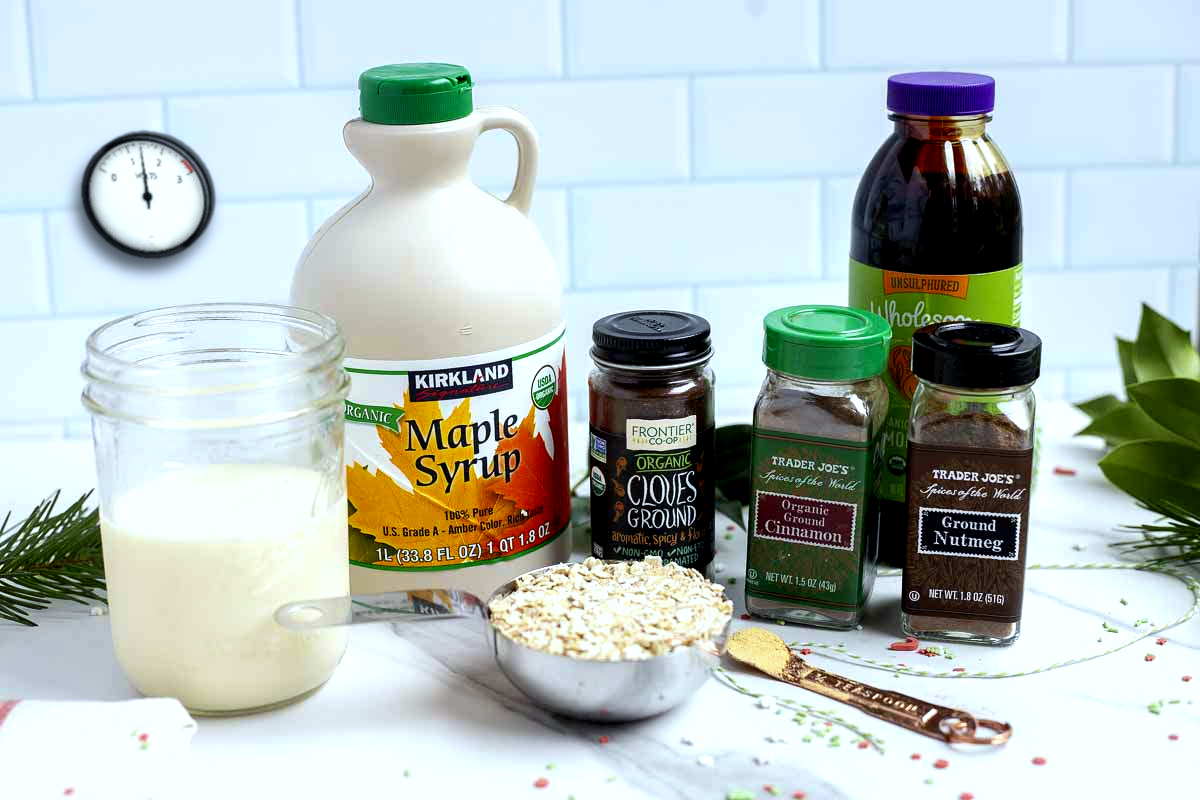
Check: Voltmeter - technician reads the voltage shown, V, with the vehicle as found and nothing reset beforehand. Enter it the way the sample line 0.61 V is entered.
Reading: 1.4 V
